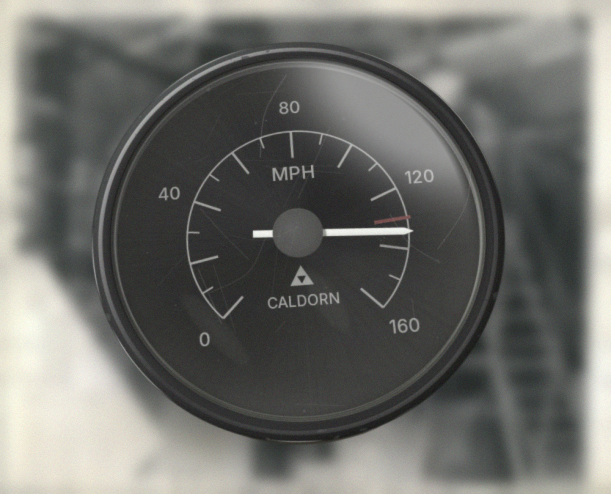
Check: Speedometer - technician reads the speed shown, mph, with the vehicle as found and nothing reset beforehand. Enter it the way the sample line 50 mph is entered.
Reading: 135 mph
